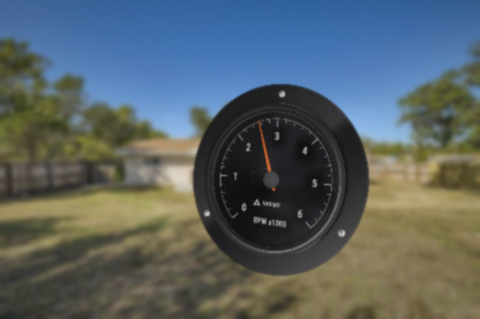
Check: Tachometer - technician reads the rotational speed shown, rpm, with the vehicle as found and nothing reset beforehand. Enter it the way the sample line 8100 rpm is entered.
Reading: 2600 rpm
